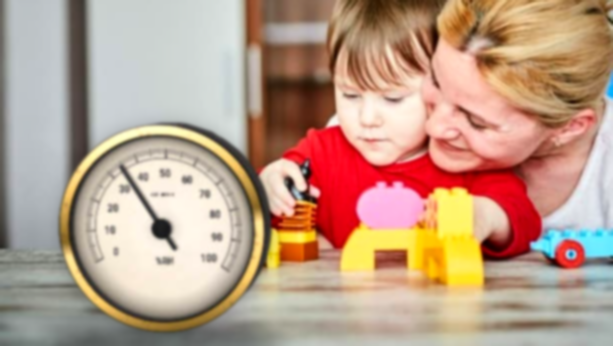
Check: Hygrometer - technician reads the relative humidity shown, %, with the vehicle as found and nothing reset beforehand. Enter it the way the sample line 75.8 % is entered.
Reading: 35 %
